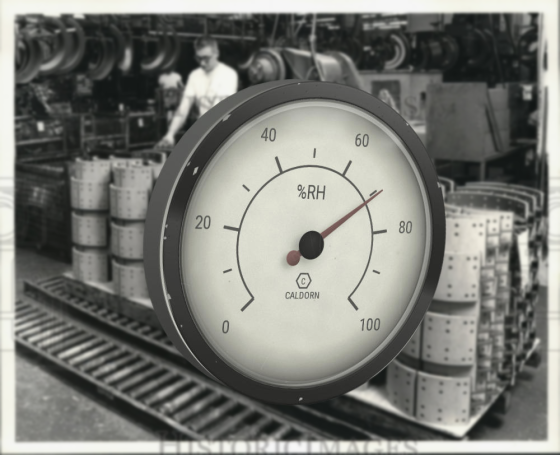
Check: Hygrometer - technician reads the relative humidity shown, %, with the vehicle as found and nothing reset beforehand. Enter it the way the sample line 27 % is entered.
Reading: 70 %
